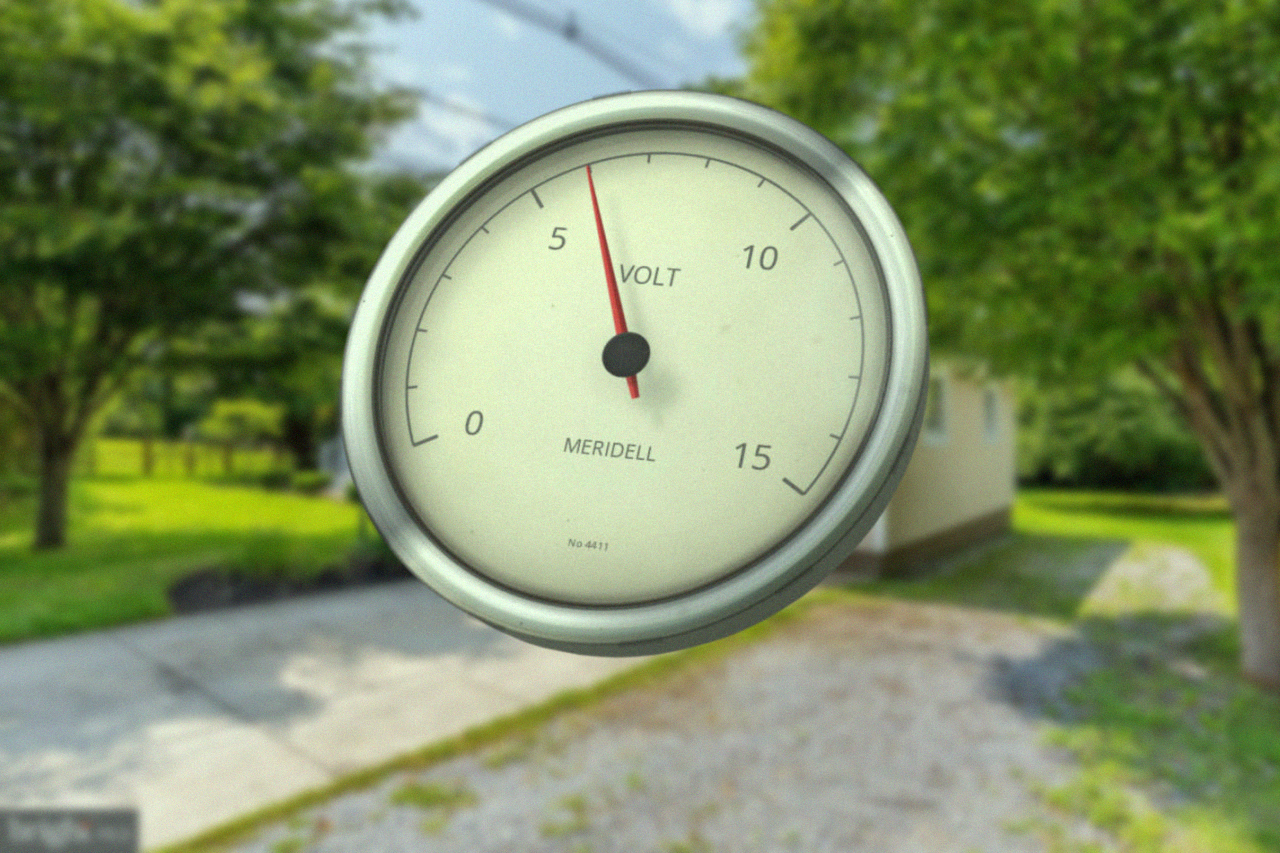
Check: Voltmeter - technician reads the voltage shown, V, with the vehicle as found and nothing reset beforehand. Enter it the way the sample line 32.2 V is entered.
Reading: 6 V
